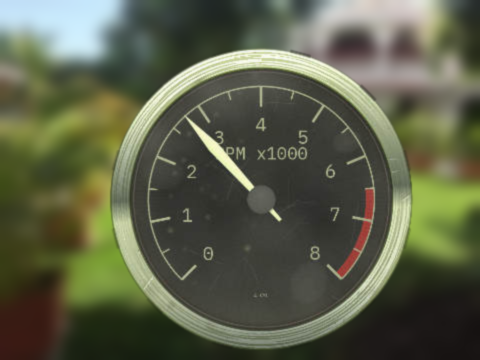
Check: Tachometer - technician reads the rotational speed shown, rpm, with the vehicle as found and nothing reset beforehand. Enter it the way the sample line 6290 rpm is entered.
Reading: 2750 rpm
